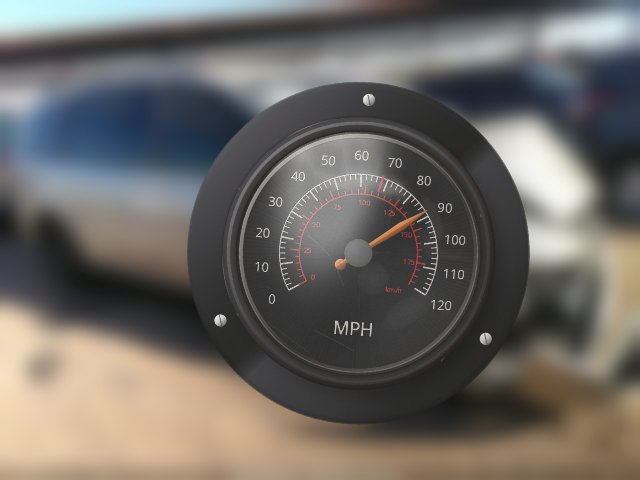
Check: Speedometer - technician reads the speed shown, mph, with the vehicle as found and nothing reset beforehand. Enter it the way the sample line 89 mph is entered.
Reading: 88 mph
